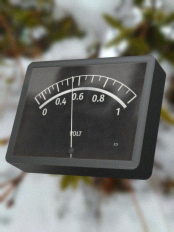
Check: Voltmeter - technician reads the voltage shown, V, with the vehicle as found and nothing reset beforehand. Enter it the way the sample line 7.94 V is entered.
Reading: 0.55 V
